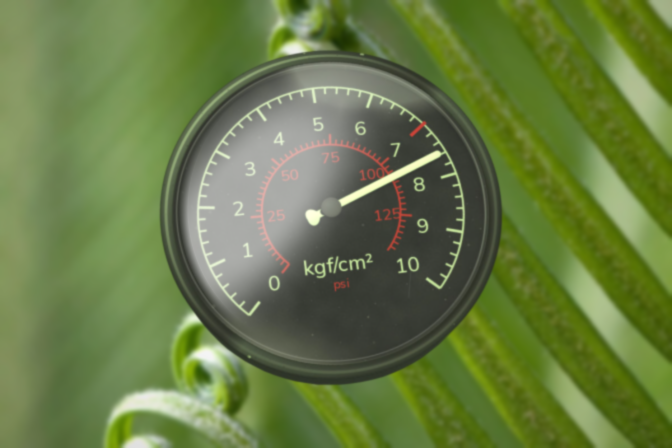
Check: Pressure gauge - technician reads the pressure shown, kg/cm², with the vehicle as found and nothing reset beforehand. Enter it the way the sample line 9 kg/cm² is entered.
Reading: 7.6 kg/cm²
